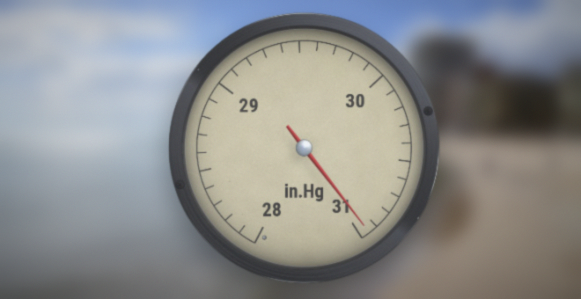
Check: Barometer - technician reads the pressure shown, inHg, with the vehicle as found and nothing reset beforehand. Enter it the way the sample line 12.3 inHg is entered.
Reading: 30.95 inHg
